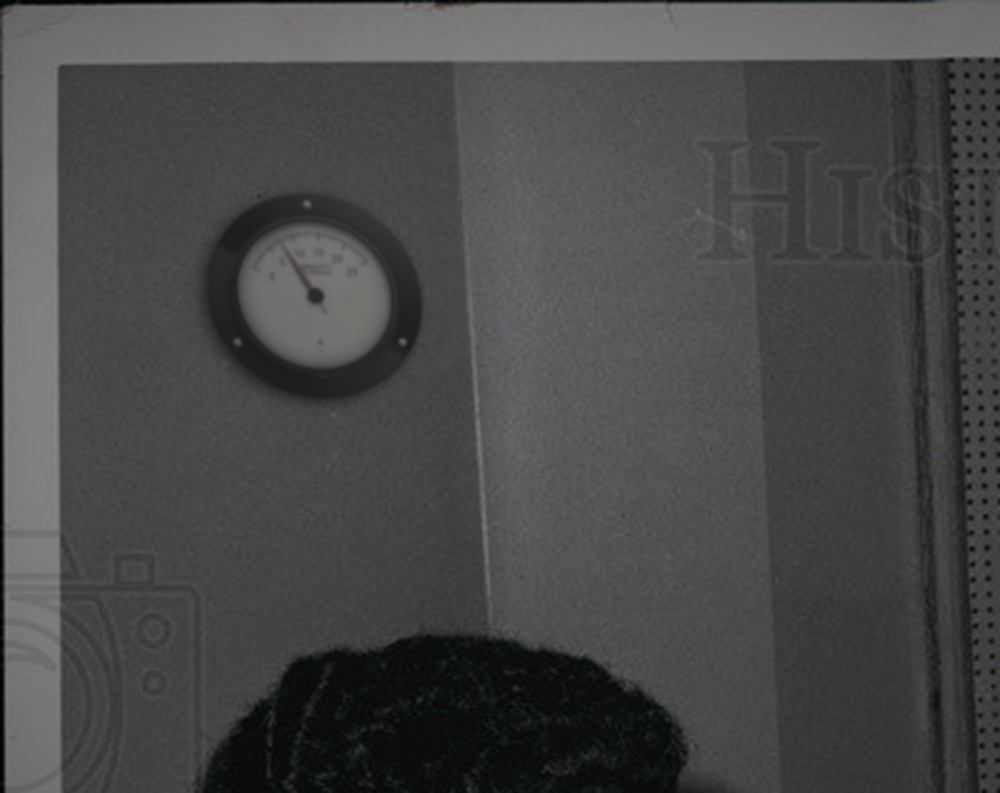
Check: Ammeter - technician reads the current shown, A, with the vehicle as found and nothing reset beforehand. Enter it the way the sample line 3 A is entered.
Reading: 7.5 A
